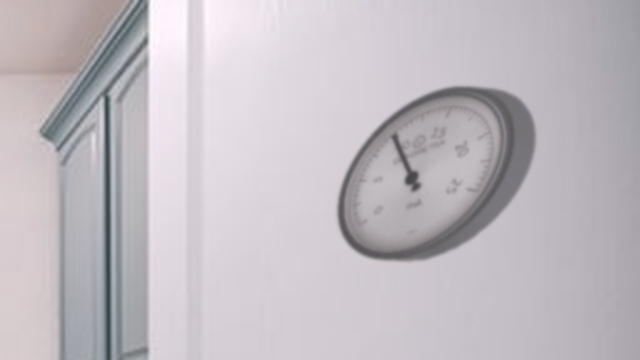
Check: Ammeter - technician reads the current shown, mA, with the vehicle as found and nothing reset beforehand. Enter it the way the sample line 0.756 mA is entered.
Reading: 10 mA
